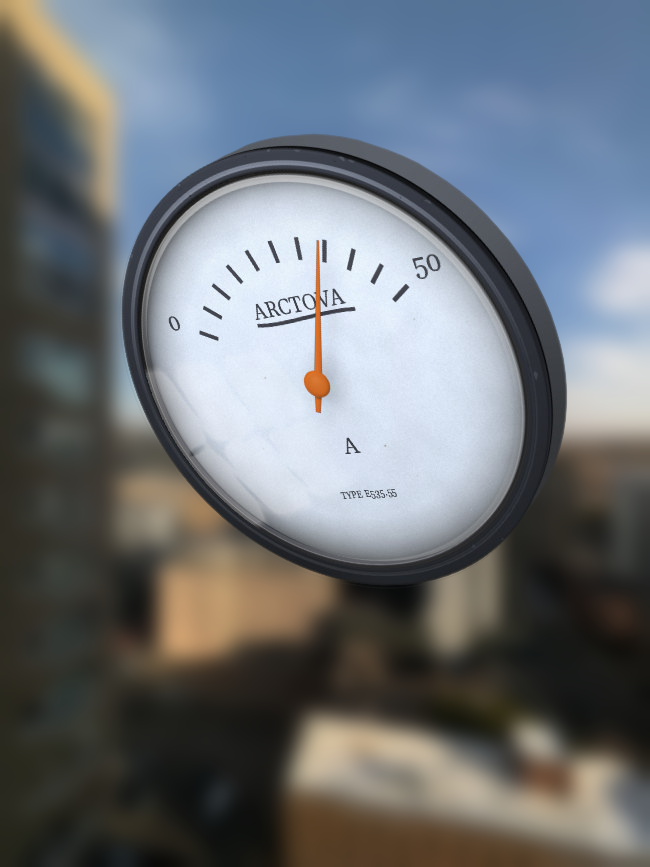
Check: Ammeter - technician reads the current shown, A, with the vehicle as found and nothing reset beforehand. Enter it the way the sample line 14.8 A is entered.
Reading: 35 A
